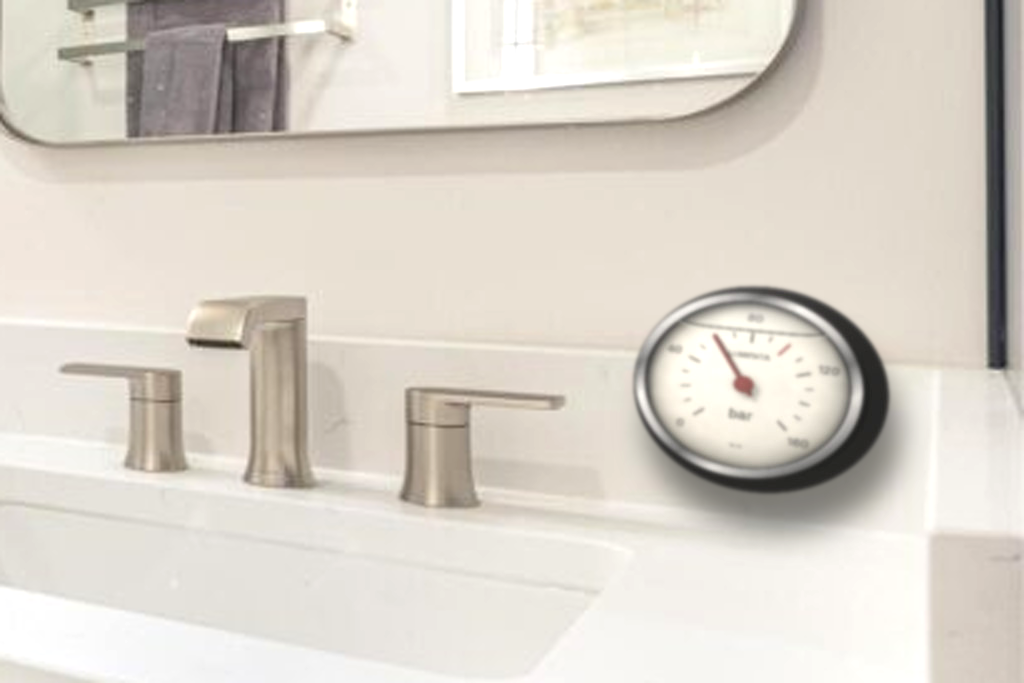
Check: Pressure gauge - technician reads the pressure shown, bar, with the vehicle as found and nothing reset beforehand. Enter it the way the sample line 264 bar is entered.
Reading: 60 bar
